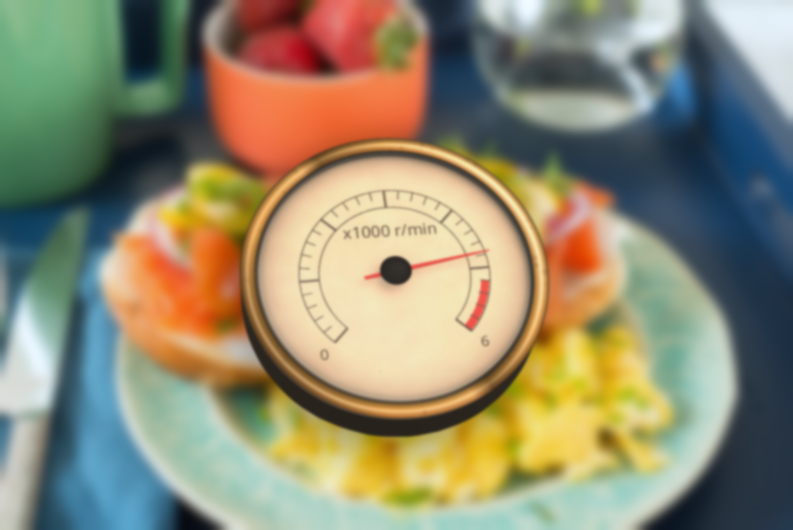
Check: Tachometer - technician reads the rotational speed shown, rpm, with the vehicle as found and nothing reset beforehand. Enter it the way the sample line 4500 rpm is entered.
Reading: 4800 rpm
